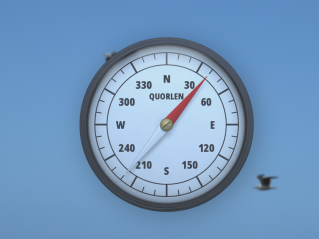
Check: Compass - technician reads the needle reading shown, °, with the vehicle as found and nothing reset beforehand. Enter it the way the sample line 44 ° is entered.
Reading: 40 °
